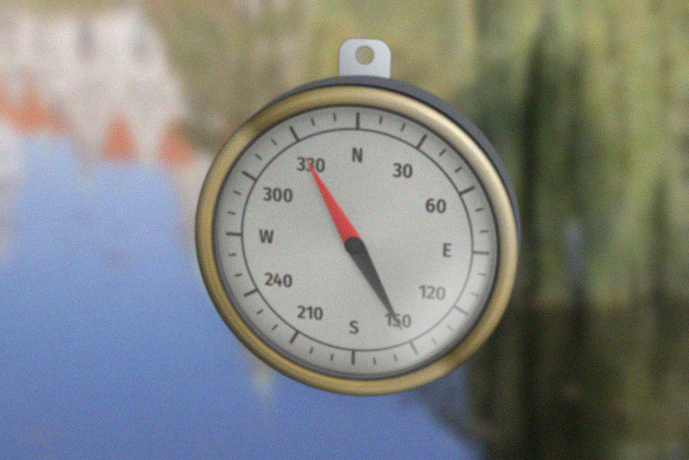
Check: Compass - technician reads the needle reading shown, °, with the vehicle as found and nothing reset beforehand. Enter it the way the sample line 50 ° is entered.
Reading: 330 °
